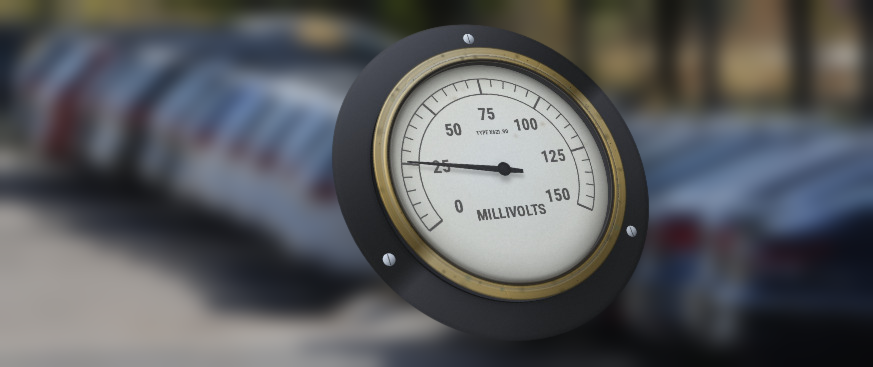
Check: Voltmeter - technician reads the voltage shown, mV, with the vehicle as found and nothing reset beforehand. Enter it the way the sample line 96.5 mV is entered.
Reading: 25 mV
